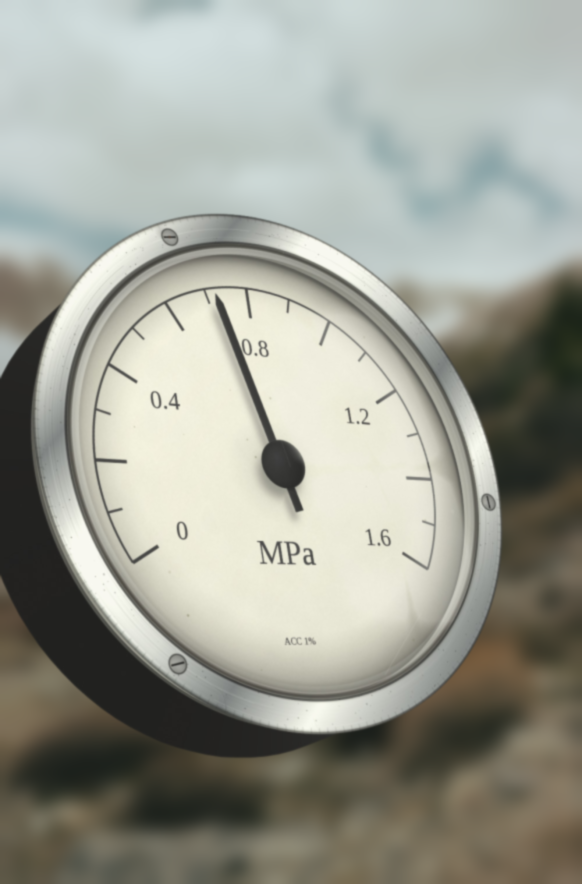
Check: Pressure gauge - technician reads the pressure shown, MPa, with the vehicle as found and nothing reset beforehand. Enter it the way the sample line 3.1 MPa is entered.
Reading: 0.7 MPa
